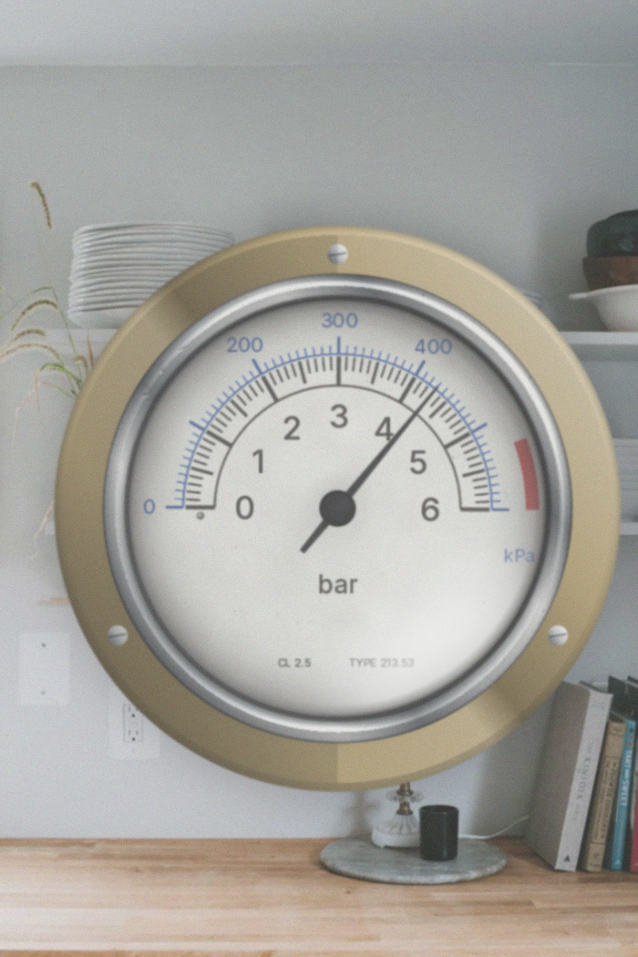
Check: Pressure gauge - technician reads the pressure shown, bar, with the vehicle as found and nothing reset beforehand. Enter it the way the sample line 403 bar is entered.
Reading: 4.3 bar
